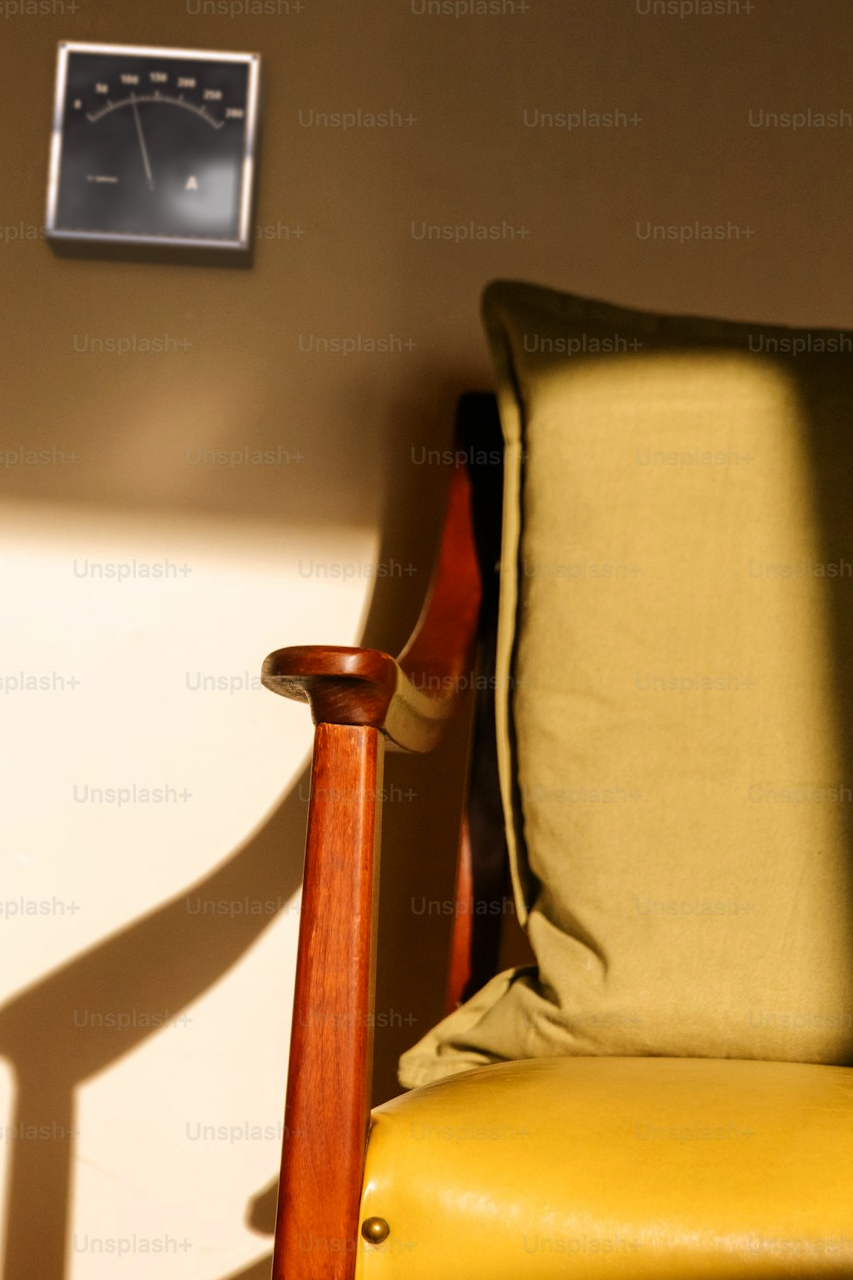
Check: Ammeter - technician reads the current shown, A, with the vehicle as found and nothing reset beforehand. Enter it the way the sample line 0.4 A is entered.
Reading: 100 A
